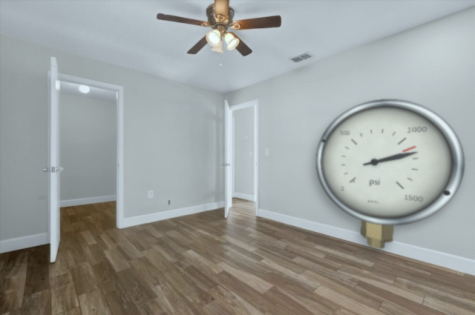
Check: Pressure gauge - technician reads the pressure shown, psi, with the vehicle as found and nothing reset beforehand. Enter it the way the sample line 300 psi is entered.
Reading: 1150 psi
